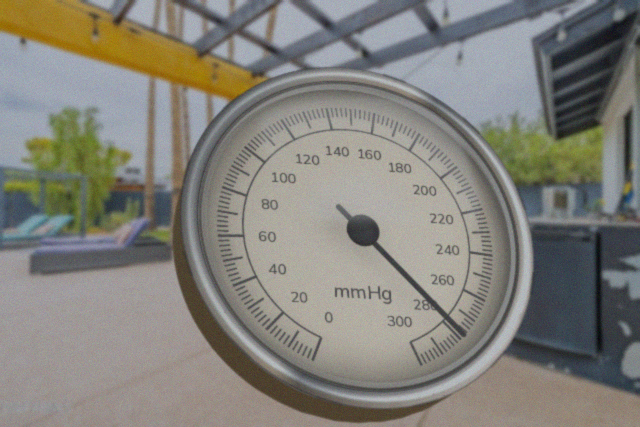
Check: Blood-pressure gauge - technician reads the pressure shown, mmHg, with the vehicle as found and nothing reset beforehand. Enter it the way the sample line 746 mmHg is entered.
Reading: 280 mmHg
